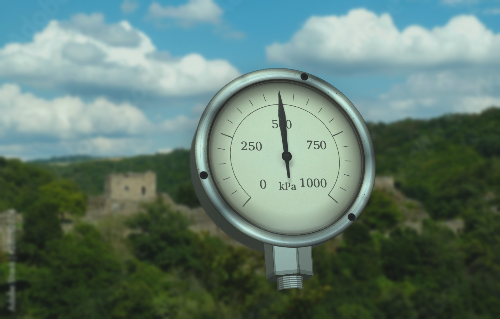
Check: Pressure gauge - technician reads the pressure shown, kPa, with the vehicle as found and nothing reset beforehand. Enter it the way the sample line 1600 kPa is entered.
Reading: 500 kPa
